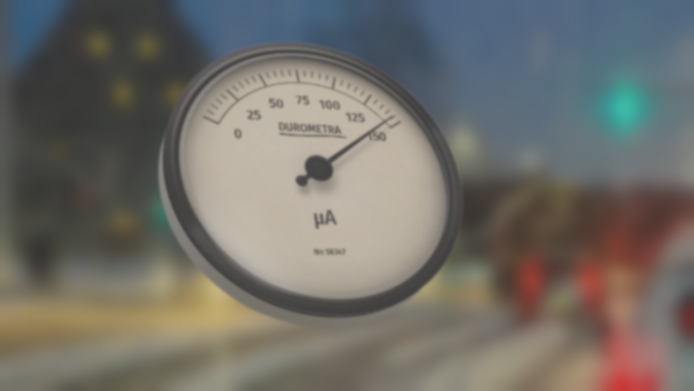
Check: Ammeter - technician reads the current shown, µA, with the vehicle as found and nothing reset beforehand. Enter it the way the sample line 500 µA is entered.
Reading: 145 µA
